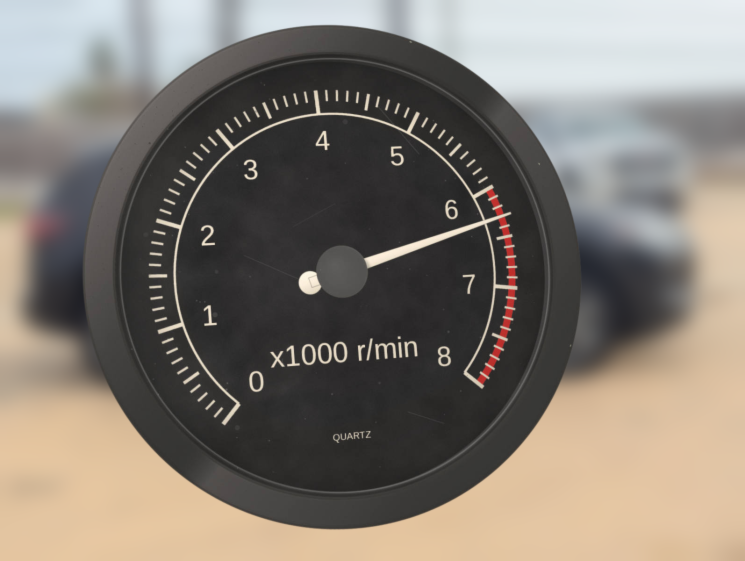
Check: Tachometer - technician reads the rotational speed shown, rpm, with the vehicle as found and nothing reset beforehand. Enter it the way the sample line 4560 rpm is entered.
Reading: 6300 rpm
